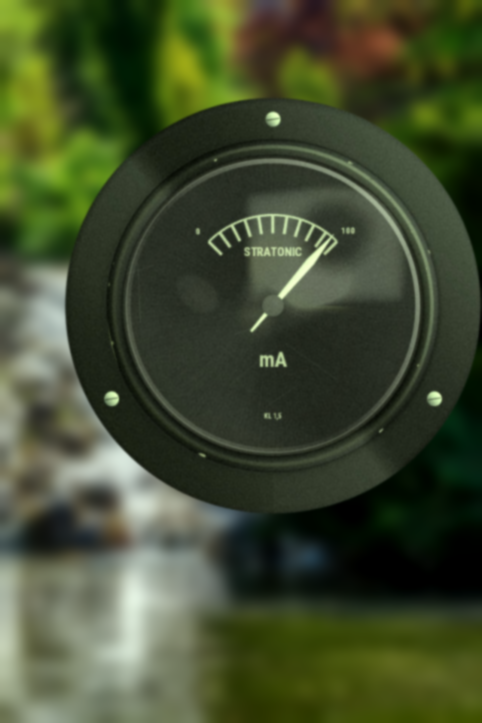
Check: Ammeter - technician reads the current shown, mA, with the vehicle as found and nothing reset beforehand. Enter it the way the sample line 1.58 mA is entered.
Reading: 95 mA
